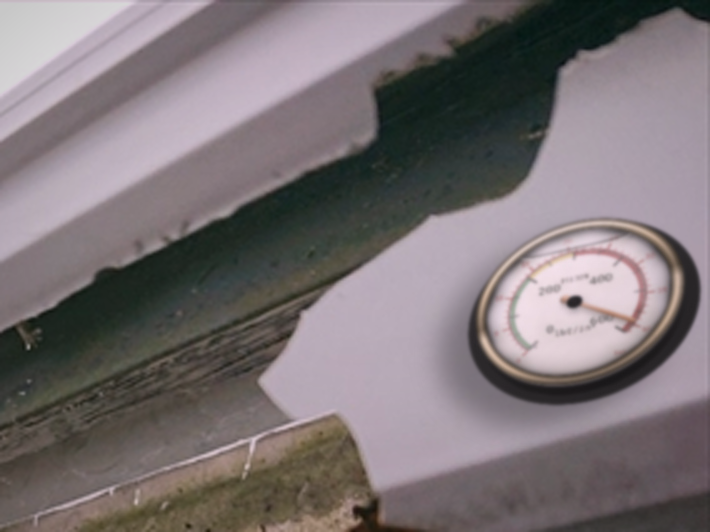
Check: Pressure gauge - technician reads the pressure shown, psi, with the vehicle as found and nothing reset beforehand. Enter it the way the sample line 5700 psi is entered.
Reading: 575 psi
